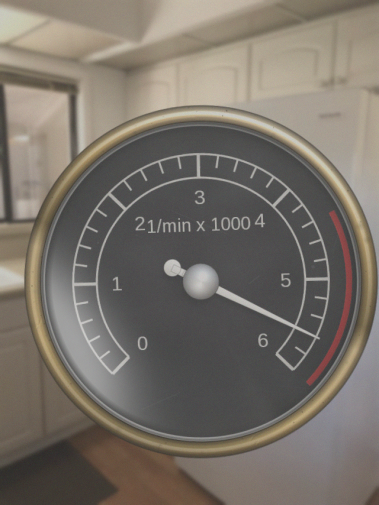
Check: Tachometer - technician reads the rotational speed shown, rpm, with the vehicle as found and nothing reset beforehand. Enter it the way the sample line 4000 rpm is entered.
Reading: 5600 rpm
